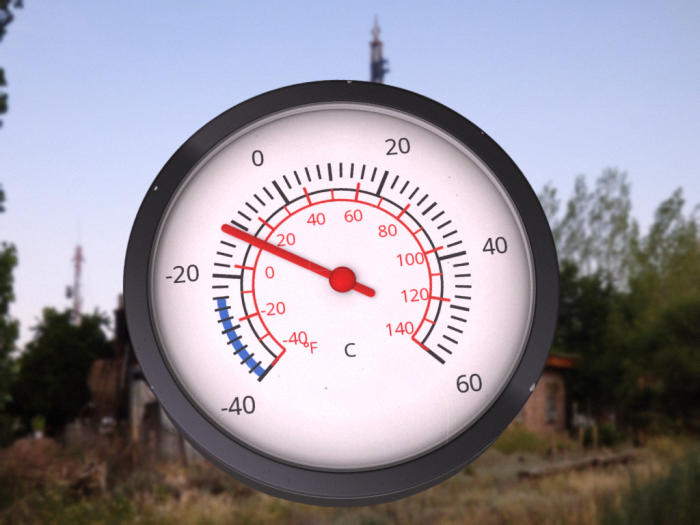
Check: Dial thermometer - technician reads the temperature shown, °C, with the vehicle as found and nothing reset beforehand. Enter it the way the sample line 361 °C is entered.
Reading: -12 °C
